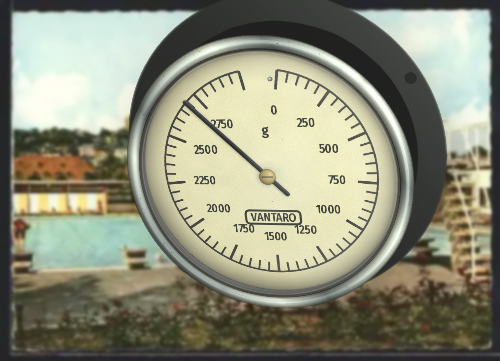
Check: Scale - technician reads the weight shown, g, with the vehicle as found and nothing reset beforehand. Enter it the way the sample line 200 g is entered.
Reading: 2700 g
